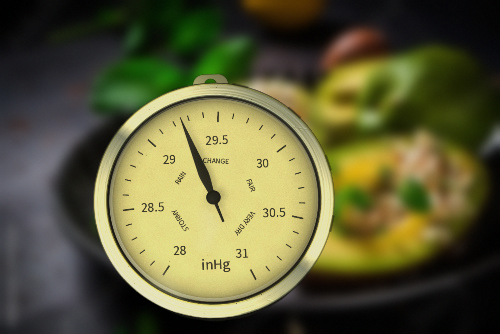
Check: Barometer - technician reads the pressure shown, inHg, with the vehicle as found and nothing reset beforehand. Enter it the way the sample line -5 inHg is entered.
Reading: 29.25 inHg
